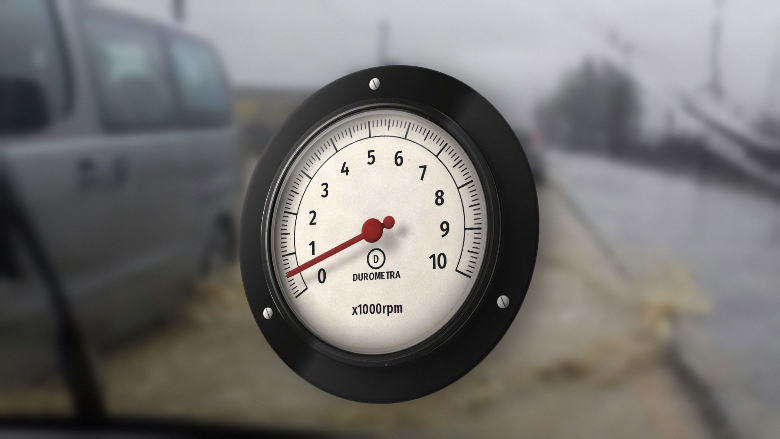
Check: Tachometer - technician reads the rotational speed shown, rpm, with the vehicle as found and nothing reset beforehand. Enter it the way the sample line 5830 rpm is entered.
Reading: 500 rpm
